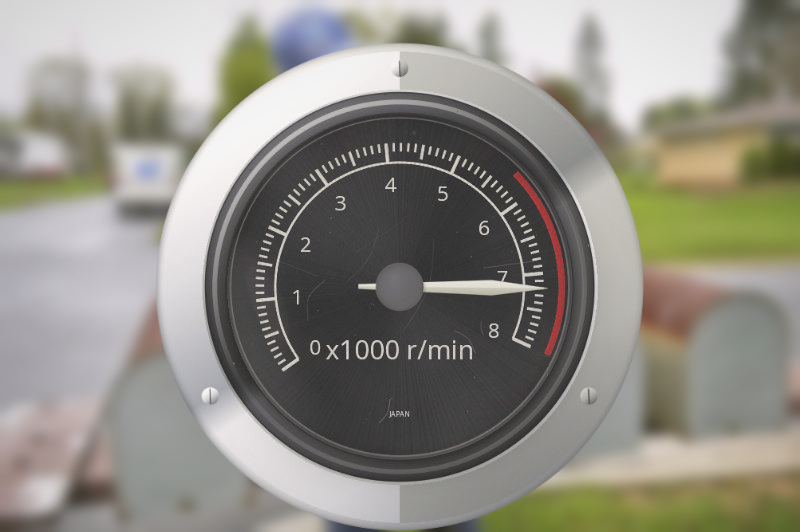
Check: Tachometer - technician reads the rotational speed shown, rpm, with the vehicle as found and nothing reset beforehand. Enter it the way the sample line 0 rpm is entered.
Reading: 7200 rpm
